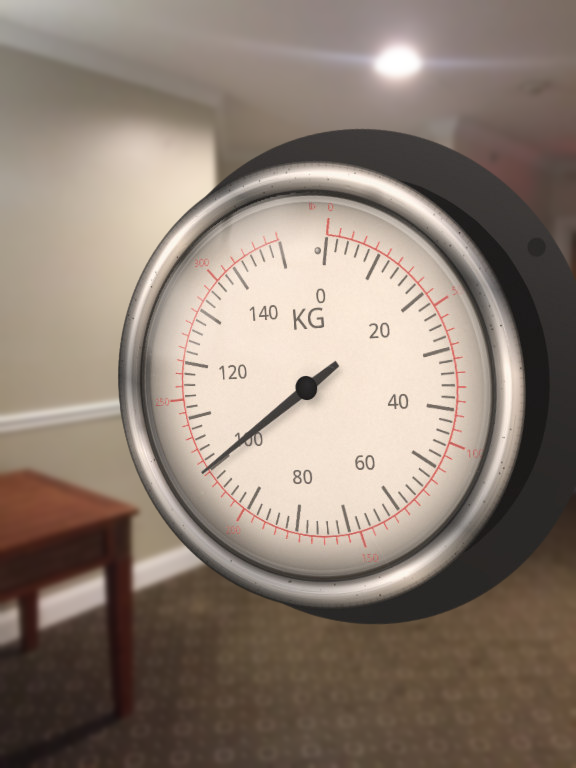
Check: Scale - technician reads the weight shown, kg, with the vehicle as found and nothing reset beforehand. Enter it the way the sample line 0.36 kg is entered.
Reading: 100 kg
